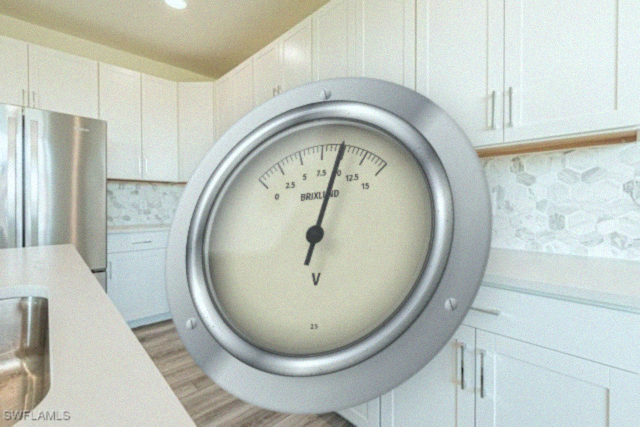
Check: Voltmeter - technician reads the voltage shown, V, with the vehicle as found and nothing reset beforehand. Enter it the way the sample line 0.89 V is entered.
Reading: 10 V
